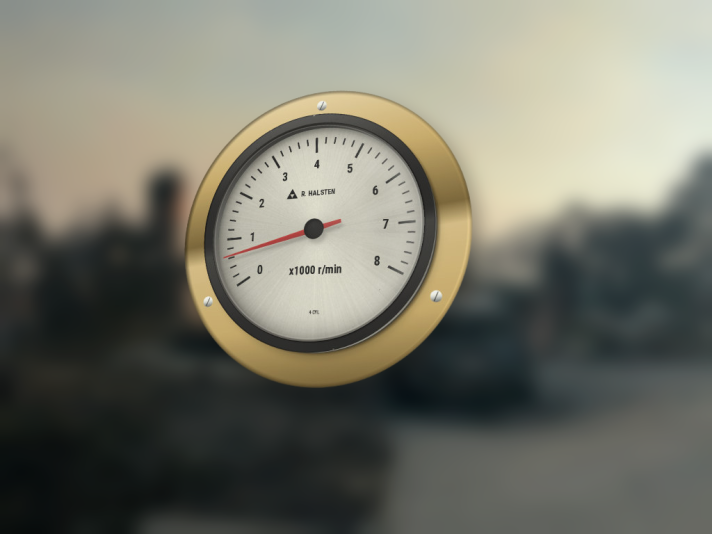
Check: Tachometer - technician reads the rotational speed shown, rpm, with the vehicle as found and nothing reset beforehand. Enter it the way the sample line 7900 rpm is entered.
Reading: 600 rpm
